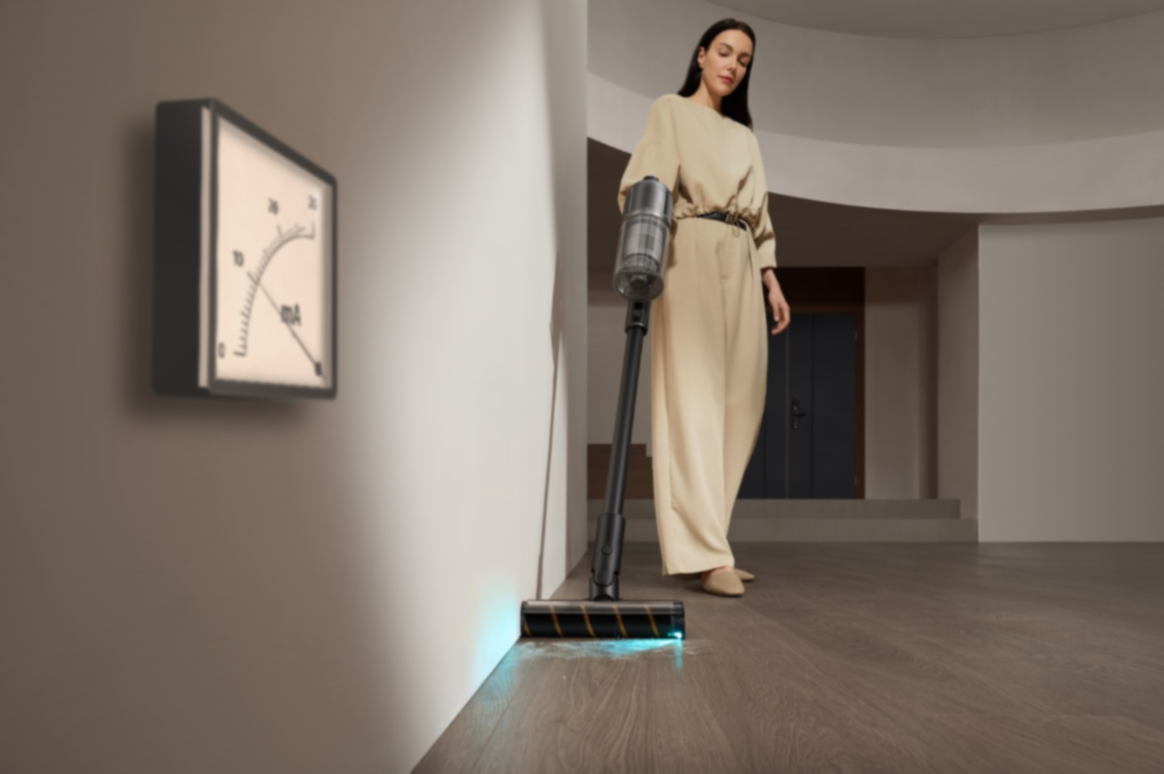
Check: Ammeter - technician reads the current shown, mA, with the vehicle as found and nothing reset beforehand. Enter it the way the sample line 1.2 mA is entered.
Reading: 10 mA
